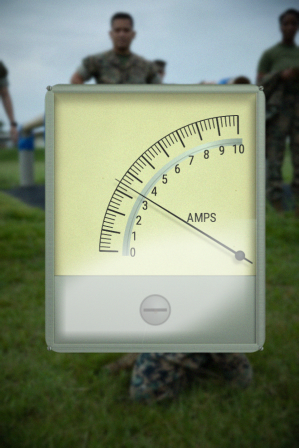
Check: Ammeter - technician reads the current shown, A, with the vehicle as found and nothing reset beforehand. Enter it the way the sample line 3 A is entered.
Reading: 3.4 A
